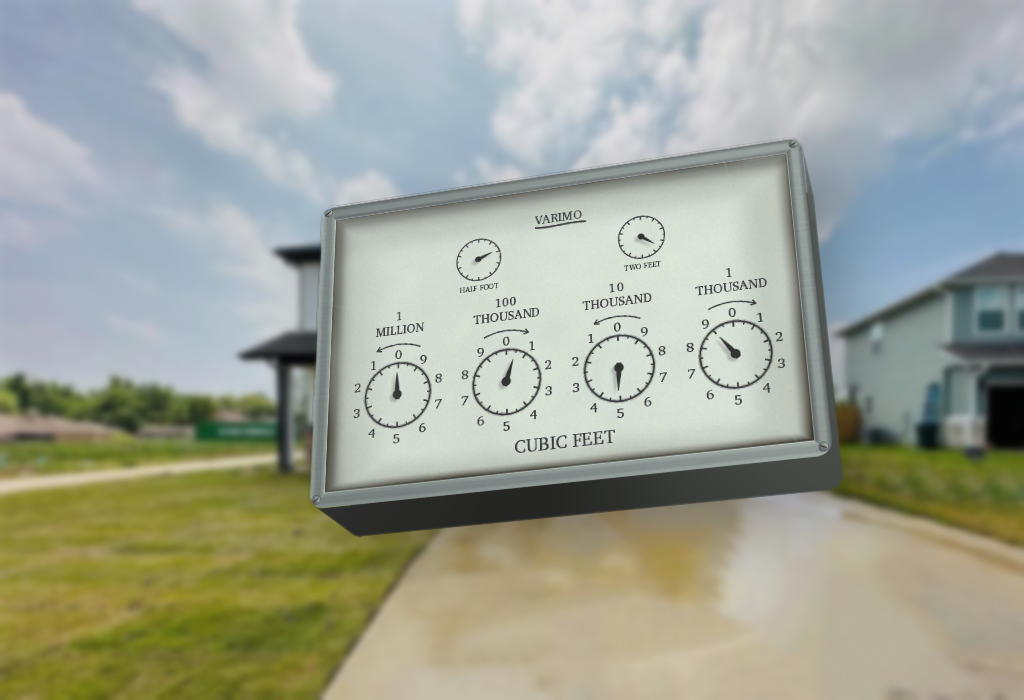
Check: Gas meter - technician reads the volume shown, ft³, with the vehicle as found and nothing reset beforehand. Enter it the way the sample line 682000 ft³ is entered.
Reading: 4900 ft³
